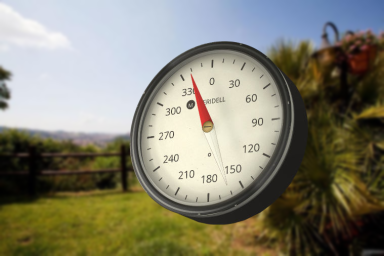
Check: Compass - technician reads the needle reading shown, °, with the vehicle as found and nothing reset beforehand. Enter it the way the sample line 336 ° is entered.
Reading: 340 °
